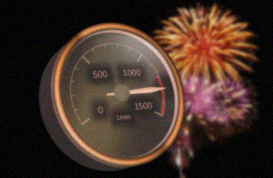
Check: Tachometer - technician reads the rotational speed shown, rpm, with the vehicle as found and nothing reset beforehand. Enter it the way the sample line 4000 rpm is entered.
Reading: 1300 rpm
